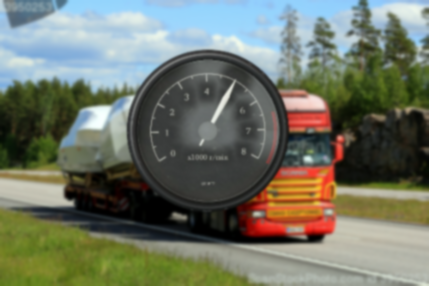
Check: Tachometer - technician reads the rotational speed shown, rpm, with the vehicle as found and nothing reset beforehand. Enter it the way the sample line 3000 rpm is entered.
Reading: 5000 rpm
